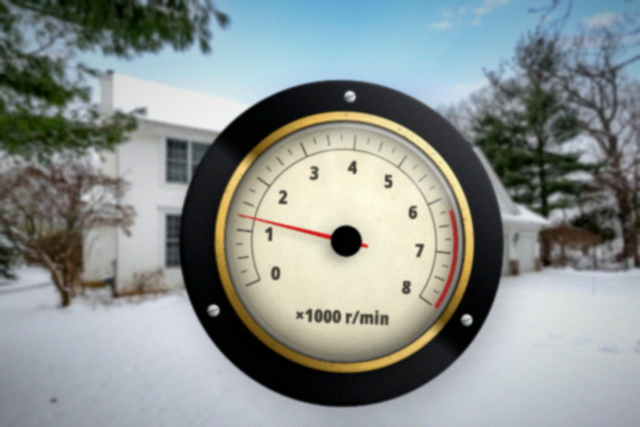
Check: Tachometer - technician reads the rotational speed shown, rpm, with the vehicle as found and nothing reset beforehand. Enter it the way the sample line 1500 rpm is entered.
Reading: 1250 rpm
